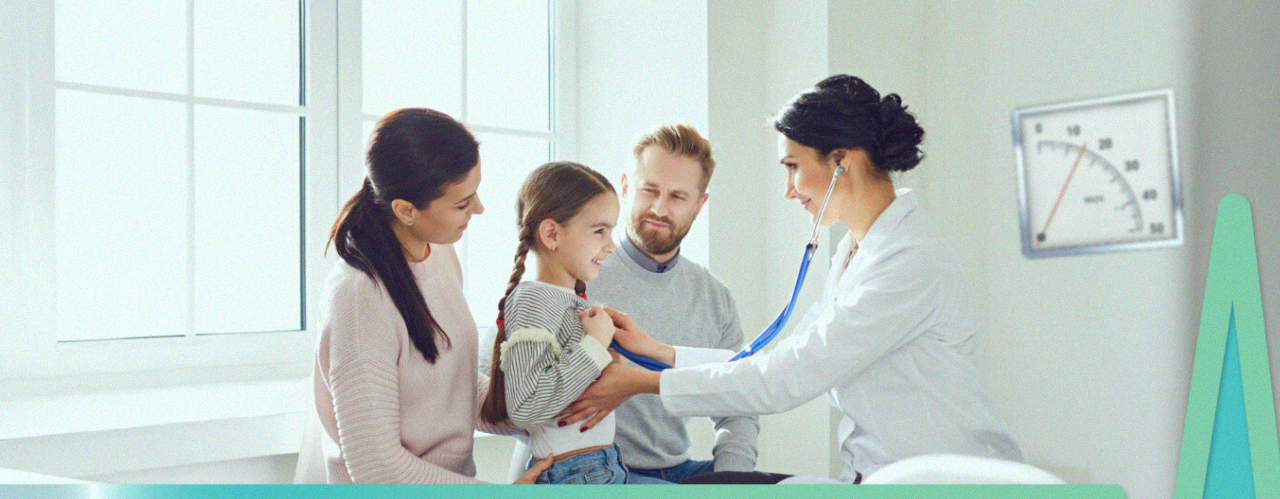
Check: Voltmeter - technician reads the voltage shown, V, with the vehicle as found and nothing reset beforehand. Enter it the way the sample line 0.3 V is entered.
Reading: 15 V
